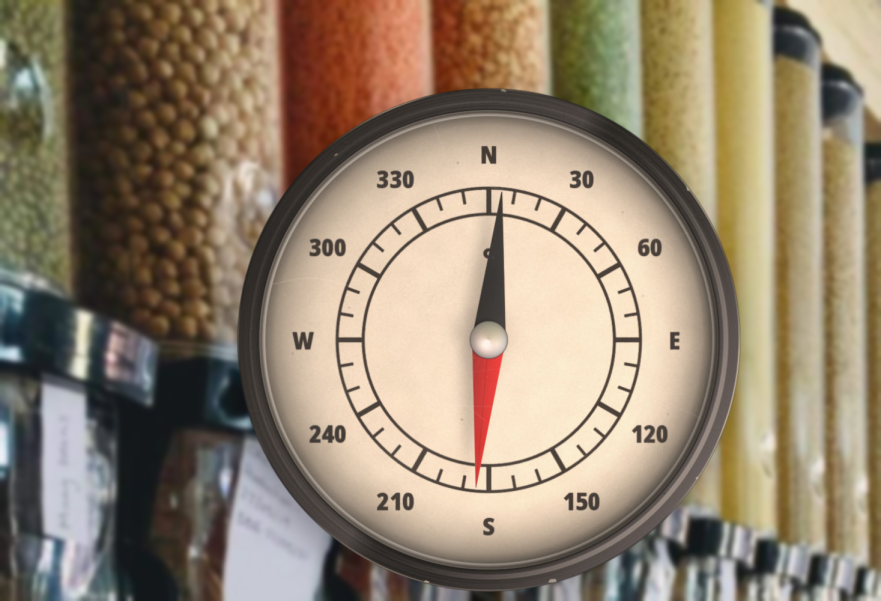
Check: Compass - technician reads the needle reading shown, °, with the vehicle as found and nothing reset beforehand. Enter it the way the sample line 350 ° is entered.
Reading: 185 °
